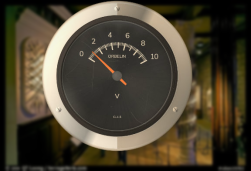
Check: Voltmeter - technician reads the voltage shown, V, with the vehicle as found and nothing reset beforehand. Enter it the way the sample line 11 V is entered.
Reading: 1 V
